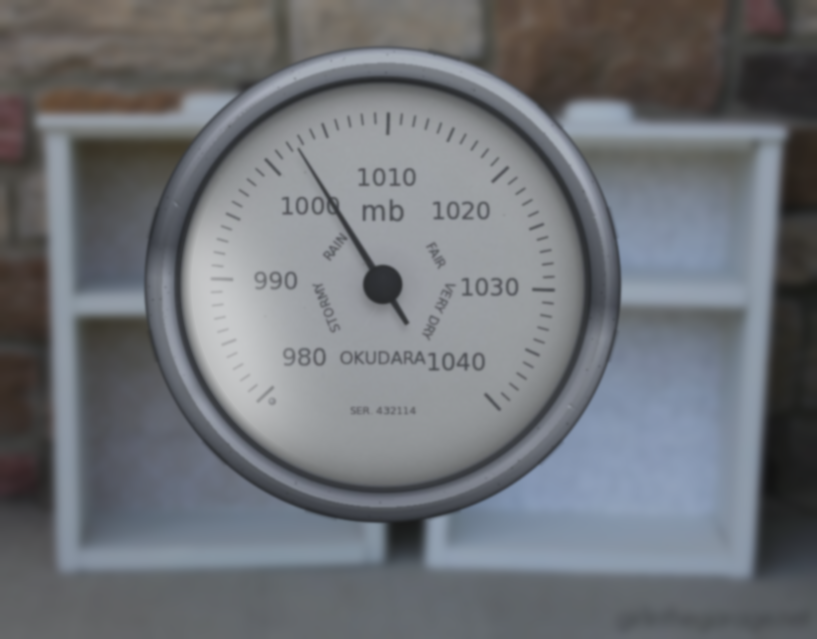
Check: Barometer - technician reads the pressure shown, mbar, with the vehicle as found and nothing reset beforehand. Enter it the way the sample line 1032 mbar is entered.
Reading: 1002.5 mbar
